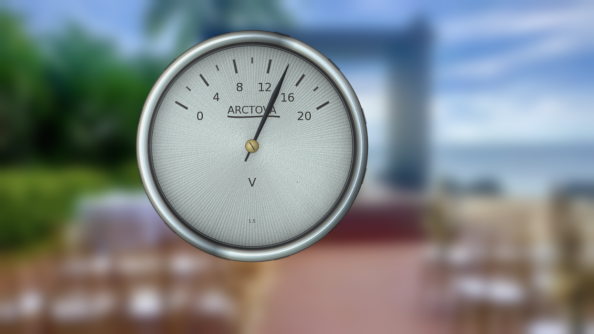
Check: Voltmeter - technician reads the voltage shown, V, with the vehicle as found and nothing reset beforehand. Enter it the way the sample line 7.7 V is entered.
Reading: 14 V
